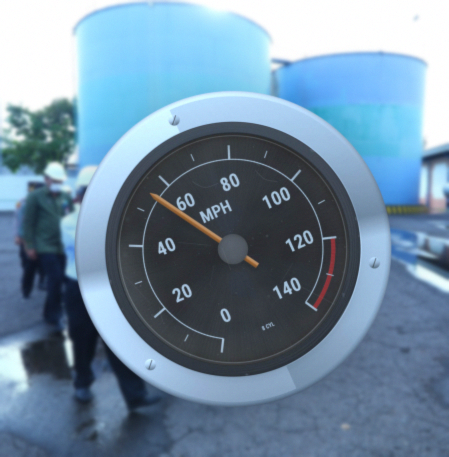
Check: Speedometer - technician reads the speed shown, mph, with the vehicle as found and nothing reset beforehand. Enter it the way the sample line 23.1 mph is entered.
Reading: 55 mph
